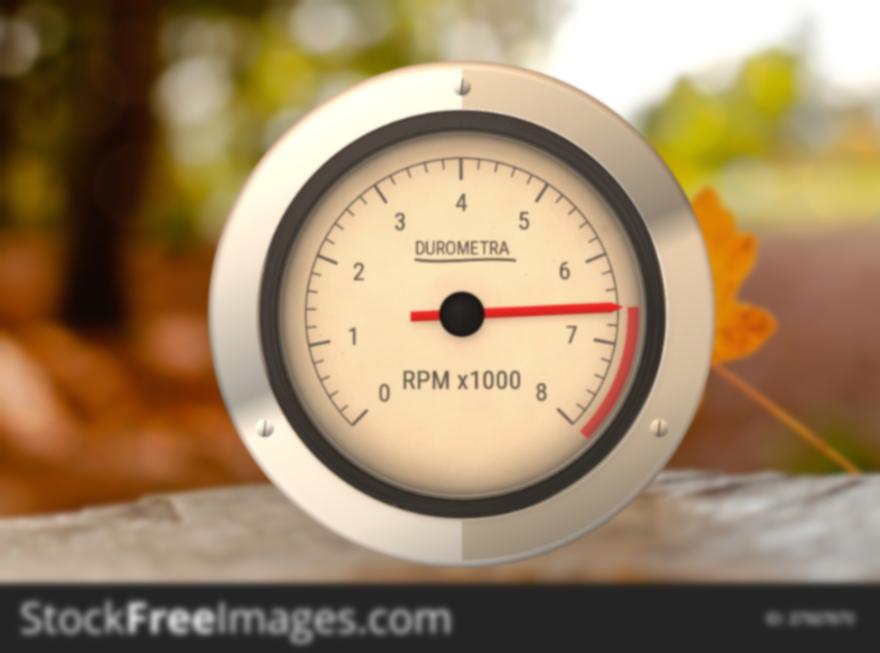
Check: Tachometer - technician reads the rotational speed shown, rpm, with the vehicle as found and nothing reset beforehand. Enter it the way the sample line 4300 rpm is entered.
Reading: 6600 rpm
